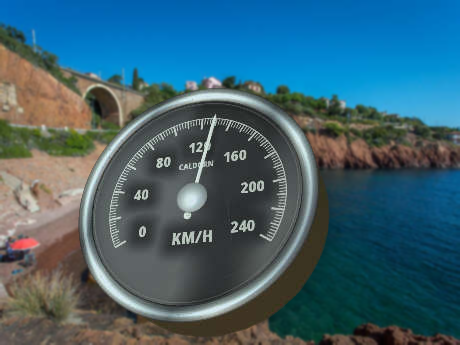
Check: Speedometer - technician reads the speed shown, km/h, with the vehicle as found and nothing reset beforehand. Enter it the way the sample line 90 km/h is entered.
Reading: 130 km/h
